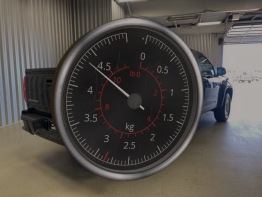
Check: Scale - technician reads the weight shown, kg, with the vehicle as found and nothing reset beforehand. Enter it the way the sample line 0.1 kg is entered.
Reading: 4.35 kg
